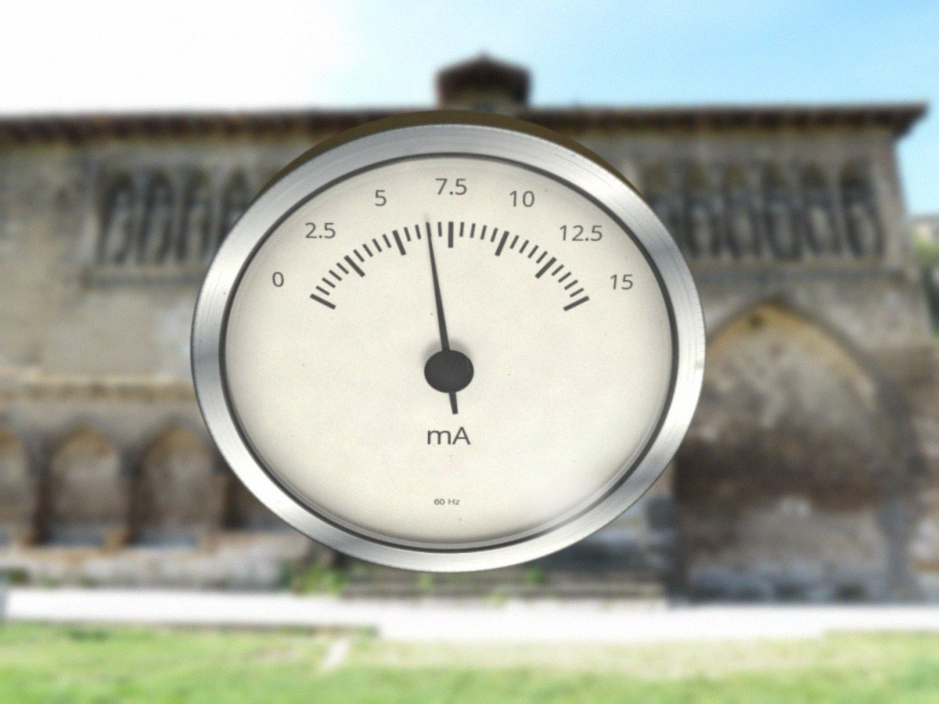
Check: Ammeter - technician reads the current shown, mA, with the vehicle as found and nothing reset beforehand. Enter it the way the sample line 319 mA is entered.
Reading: 6.5 mA
